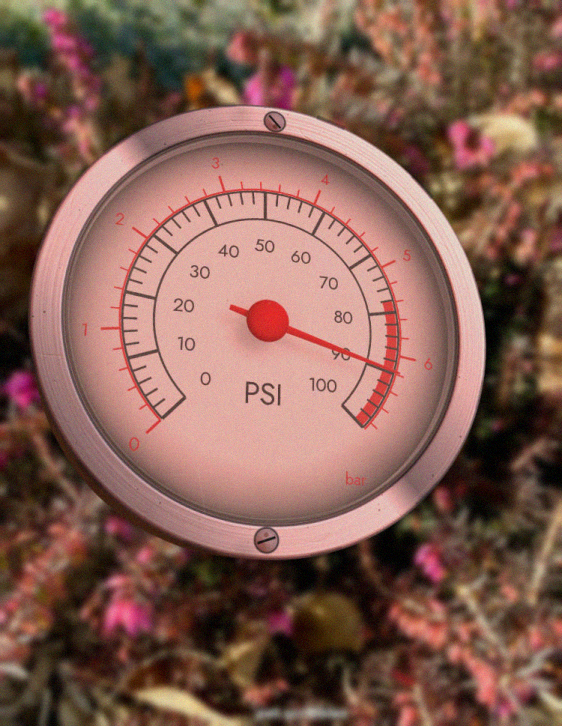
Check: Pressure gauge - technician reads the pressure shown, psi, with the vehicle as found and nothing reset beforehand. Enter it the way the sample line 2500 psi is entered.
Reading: 90 psi
